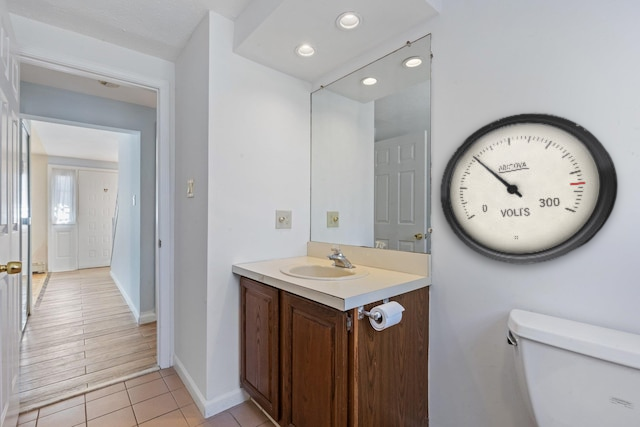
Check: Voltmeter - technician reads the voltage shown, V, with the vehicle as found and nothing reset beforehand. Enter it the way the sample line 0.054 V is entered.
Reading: 100 V
